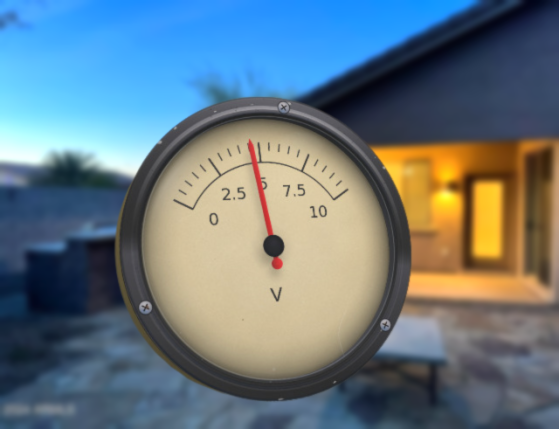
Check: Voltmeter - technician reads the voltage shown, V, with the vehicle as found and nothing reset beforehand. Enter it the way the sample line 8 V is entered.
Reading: 4.5 V
